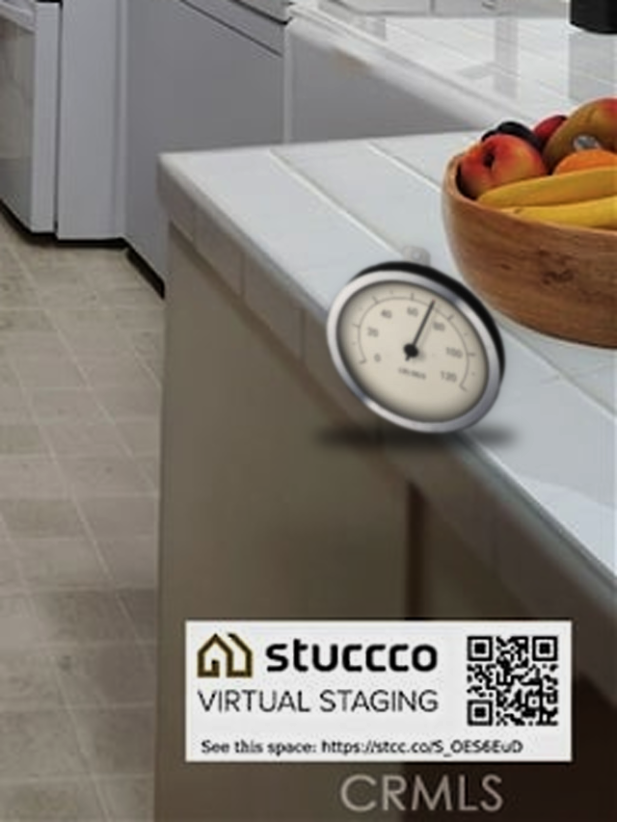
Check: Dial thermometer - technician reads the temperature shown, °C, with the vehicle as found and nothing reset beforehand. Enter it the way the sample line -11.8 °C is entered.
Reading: 70 °C
